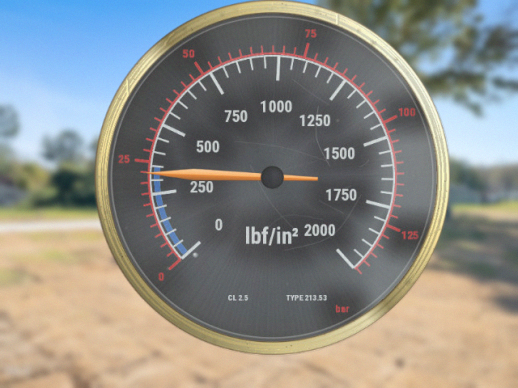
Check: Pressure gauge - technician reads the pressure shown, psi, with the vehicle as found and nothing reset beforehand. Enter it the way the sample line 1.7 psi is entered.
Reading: 325 psi
